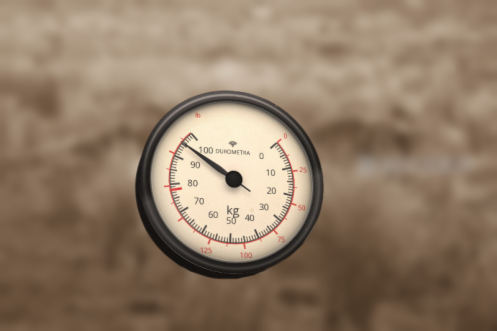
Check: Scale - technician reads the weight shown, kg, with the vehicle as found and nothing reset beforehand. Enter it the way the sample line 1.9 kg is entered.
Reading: 95 kg
